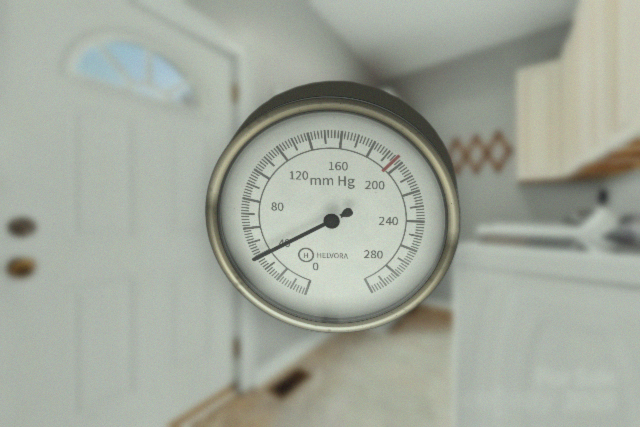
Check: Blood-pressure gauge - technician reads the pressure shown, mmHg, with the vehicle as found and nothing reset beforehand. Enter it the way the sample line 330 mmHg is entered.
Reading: 40 mmHg
